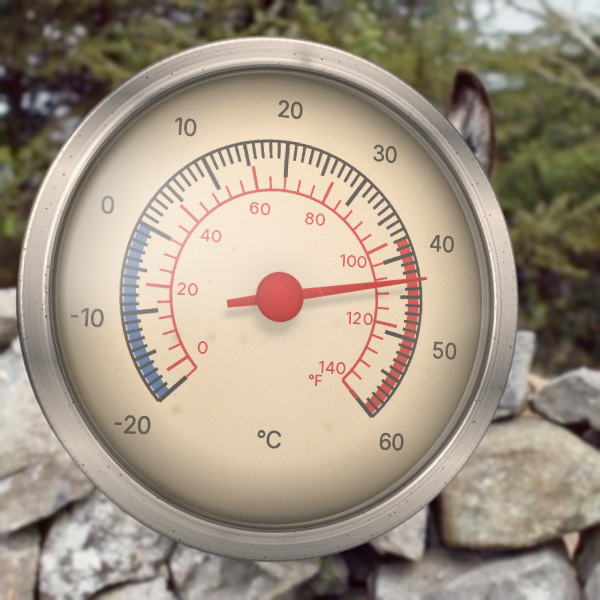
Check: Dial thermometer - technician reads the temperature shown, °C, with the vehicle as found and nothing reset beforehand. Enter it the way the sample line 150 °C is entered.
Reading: 43 °C
